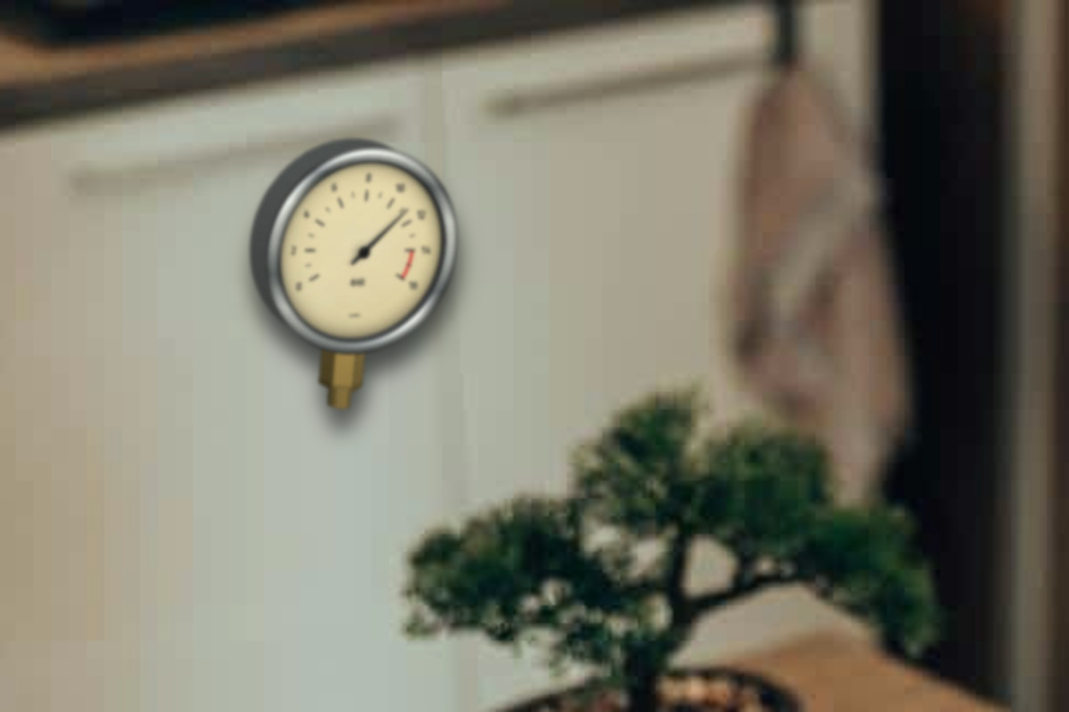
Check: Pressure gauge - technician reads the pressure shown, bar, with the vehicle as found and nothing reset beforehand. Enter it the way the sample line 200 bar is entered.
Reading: 11 bar
